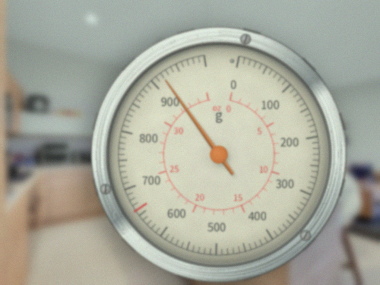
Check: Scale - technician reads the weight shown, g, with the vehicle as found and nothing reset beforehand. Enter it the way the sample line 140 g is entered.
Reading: 920 g
